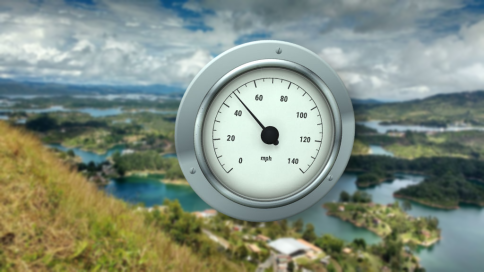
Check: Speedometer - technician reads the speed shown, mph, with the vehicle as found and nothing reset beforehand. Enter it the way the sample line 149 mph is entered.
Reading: 47.5 mph
